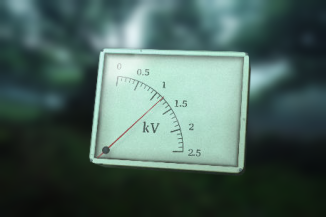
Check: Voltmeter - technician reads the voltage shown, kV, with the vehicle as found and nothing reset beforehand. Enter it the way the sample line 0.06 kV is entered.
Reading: 1.2 kV
